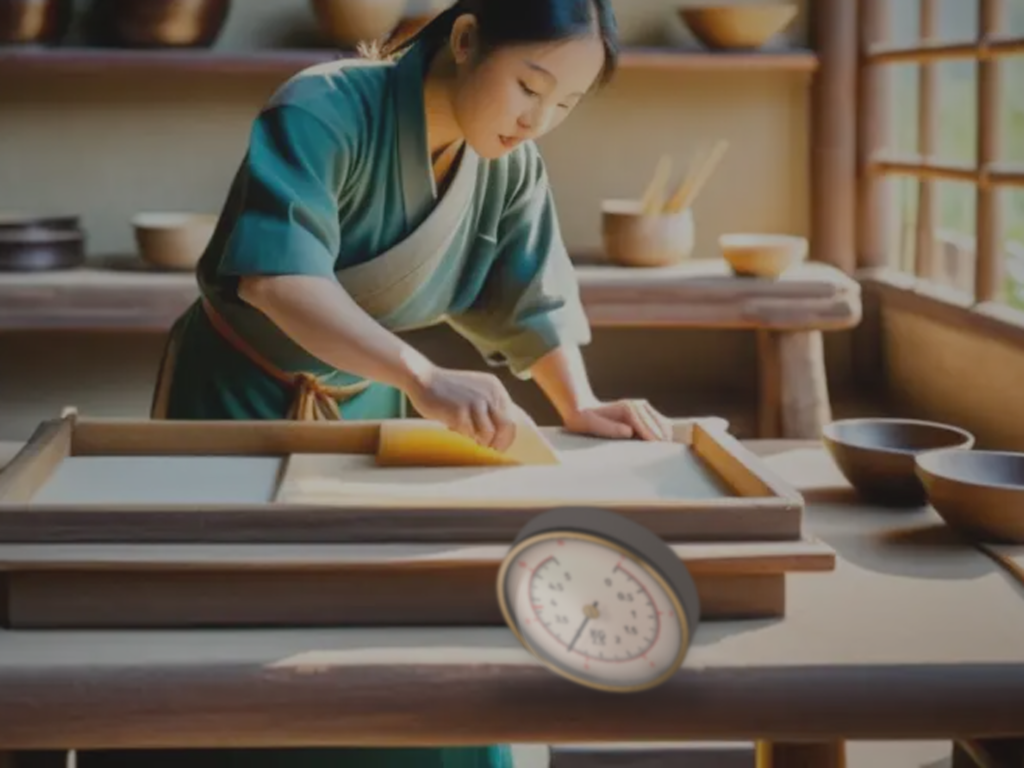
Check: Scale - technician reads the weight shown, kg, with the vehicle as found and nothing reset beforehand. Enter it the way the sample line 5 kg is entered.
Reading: 3 kg
